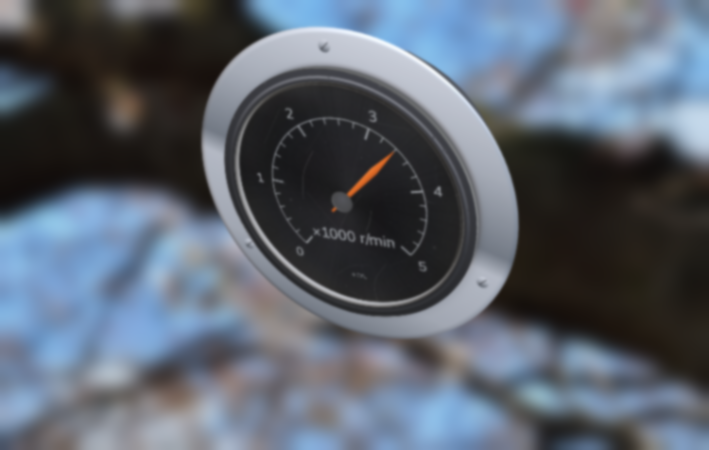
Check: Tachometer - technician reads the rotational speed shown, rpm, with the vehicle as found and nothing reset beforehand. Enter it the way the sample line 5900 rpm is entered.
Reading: 3400 rpm
